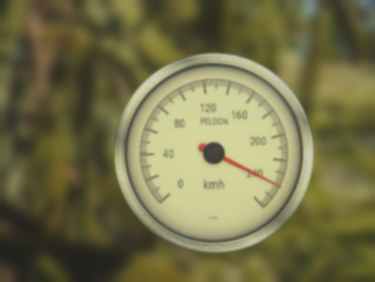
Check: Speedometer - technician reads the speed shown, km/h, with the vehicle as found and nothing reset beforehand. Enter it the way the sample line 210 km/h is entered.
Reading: 240 km/h
